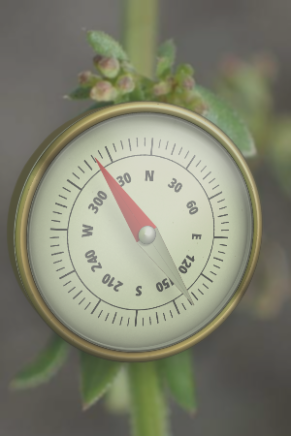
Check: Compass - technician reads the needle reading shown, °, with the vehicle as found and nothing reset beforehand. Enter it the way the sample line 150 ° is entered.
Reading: 320 °
